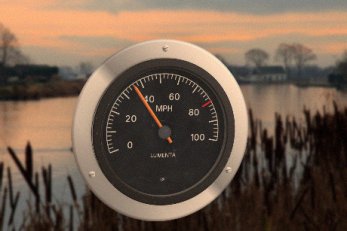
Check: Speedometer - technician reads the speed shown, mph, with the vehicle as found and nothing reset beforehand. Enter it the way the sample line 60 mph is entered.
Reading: 36 mph
